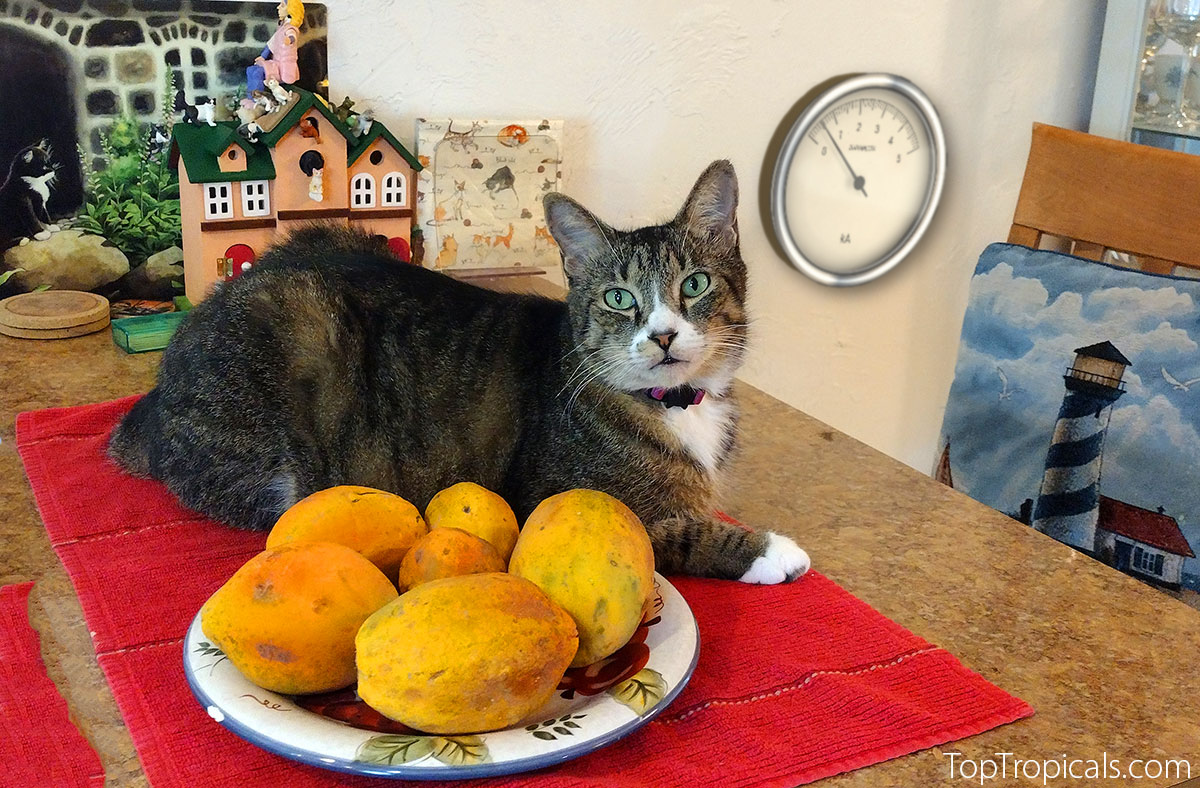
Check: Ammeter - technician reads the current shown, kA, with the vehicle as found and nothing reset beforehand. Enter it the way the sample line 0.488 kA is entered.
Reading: 0.5 kA
